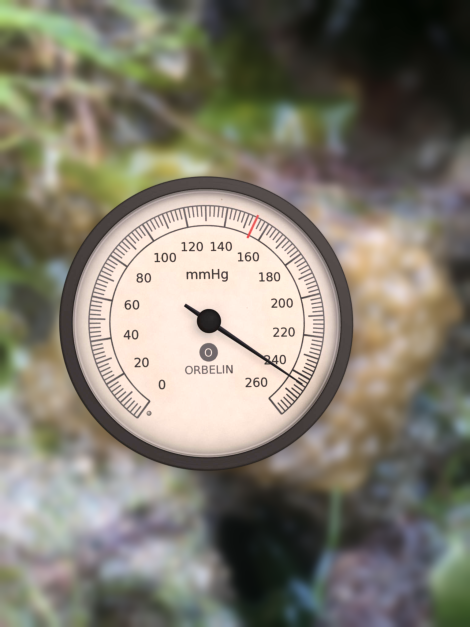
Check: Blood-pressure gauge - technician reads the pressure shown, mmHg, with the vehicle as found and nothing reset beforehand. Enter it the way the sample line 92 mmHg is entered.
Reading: 244 mmHg
